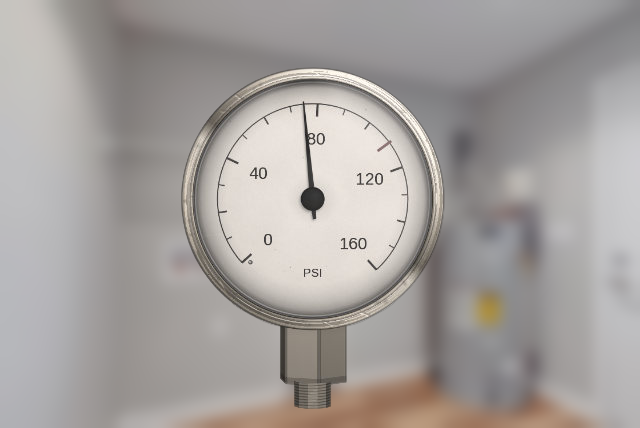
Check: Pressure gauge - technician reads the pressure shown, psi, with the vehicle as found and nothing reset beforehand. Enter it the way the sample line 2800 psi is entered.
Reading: 75 psi
